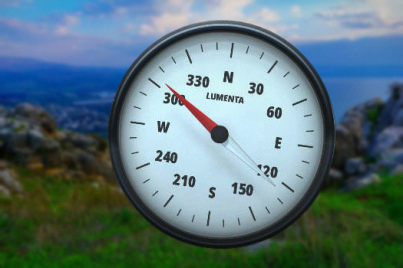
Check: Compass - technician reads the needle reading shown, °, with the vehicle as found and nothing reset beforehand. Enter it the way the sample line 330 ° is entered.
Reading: 305 °
